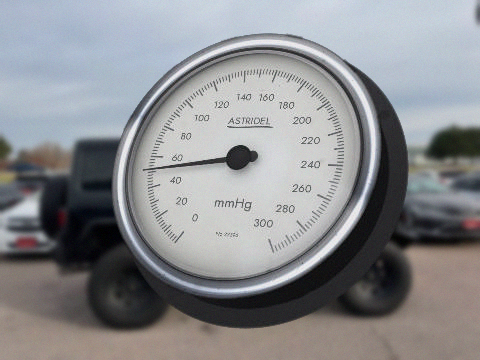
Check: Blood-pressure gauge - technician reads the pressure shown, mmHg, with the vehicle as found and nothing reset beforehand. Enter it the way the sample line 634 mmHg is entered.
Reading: 50 mmHg
